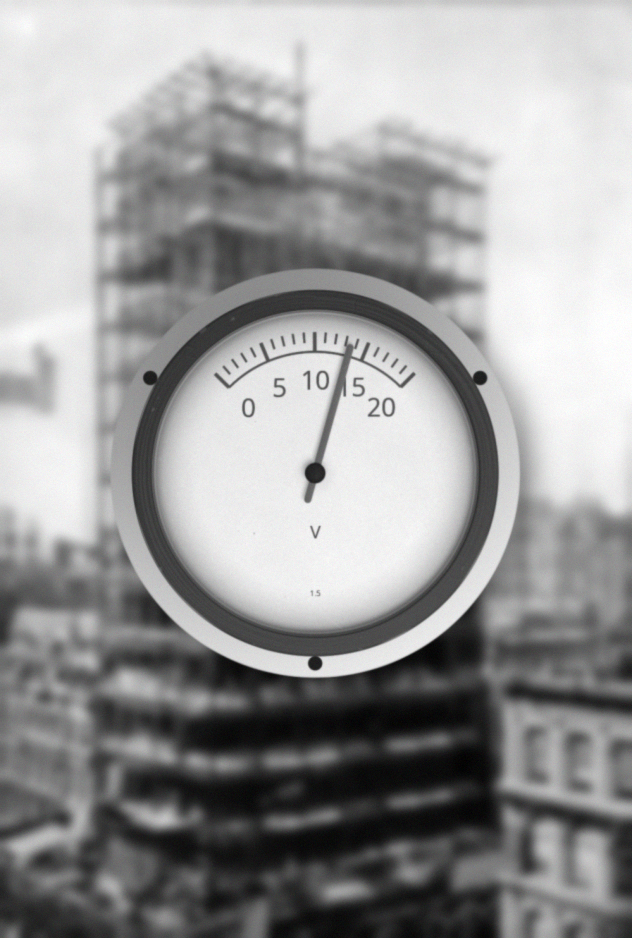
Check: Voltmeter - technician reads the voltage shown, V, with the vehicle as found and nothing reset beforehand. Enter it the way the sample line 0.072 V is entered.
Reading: 13.5 V
